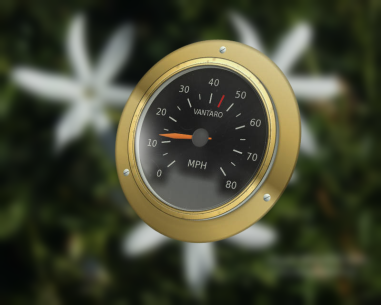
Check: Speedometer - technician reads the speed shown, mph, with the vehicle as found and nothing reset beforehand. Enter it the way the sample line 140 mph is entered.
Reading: 12.5 mph
